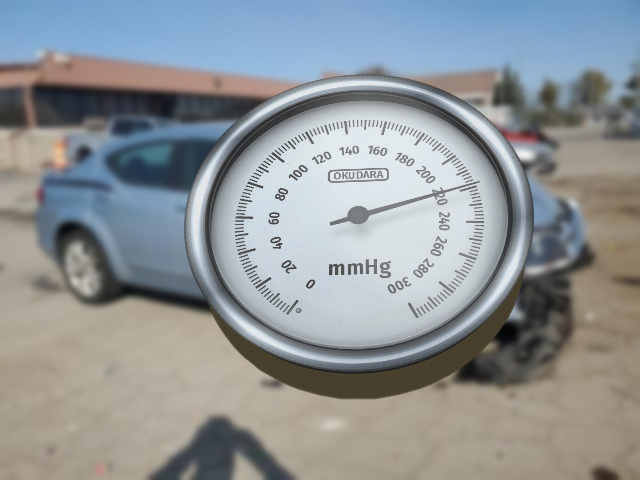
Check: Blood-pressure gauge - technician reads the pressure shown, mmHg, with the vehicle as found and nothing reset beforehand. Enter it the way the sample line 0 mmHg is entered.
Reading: 220 mmHg
